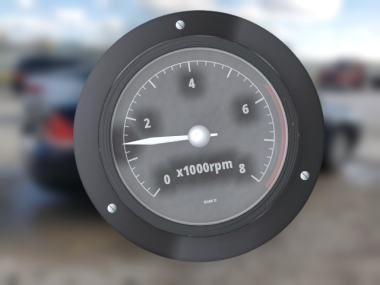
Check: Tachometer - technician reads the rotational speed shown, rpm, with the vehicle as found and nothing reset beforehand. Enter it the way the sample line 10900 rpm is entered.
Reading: 1400 rpm
